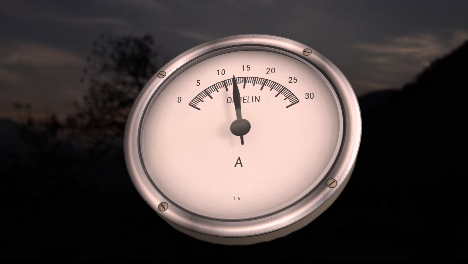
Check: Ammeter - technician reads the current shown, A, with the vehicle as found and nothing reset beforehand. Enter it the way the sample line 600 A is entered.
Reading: 12.5 A
